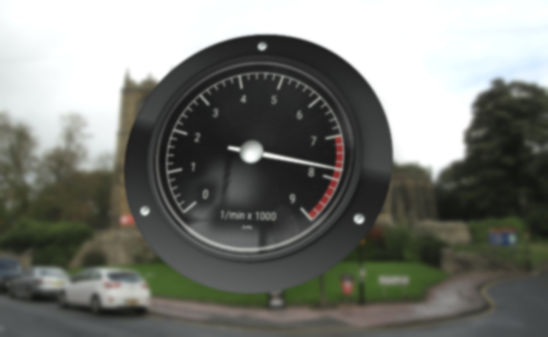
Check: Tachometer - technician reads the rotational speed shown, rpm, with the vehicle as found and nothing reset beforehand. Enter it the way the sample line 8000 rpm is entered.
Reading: 7800 rpm
